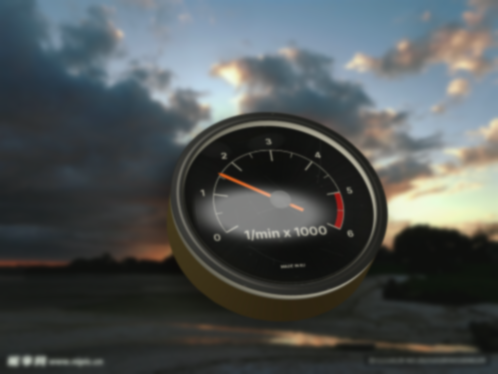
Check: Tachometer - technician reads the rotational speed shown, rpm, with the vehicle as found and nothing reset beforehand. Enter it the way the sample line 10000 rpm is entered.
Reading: 1500 rpm
